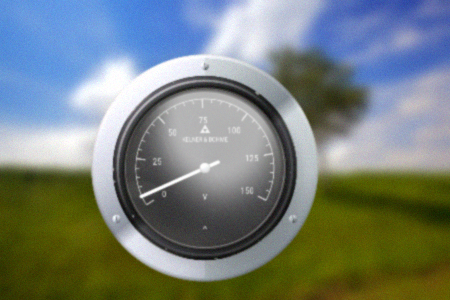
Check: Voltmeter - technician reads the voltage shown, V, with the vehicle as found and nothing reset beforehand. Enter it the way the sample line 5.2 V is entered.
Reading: 5 V
